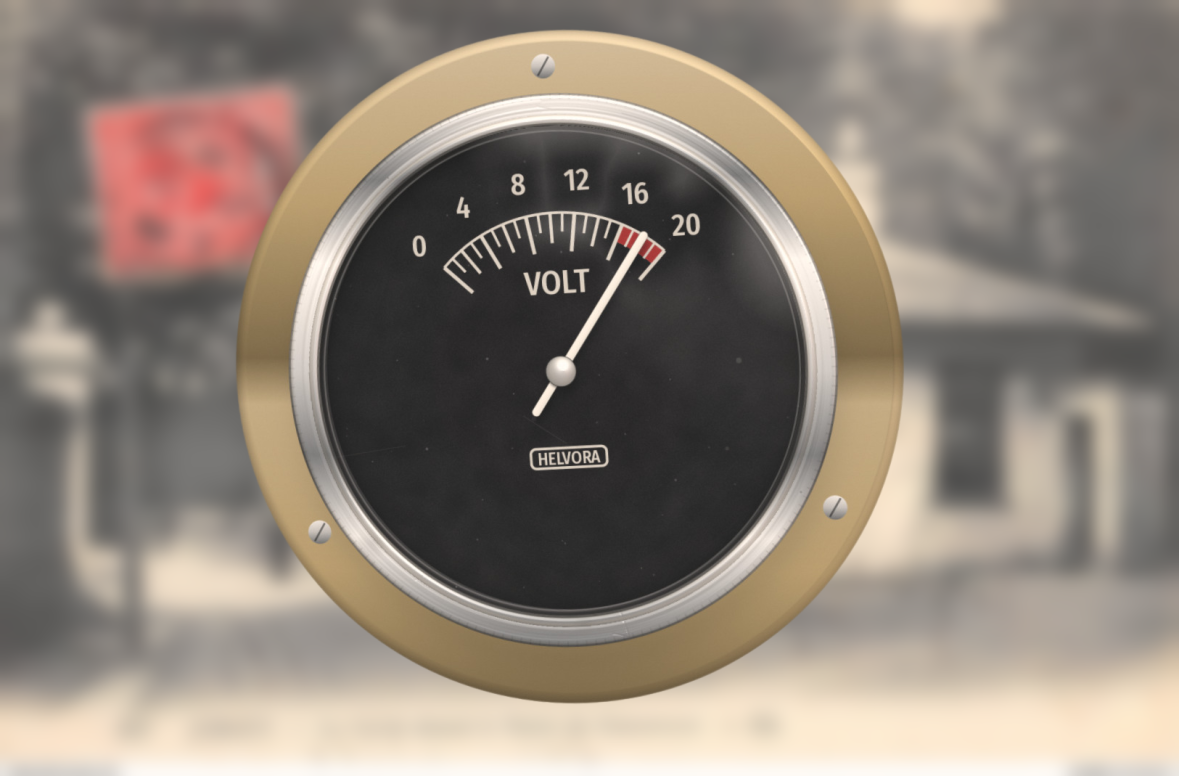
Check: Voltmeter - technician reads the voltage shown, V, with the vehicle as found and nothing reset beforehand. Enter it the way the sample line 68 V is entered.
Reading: 18 V
